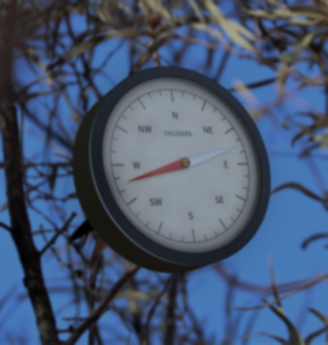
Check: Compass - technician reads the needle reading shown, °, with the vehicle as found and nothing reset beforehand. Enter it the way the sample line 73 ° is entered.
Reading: 255 °
